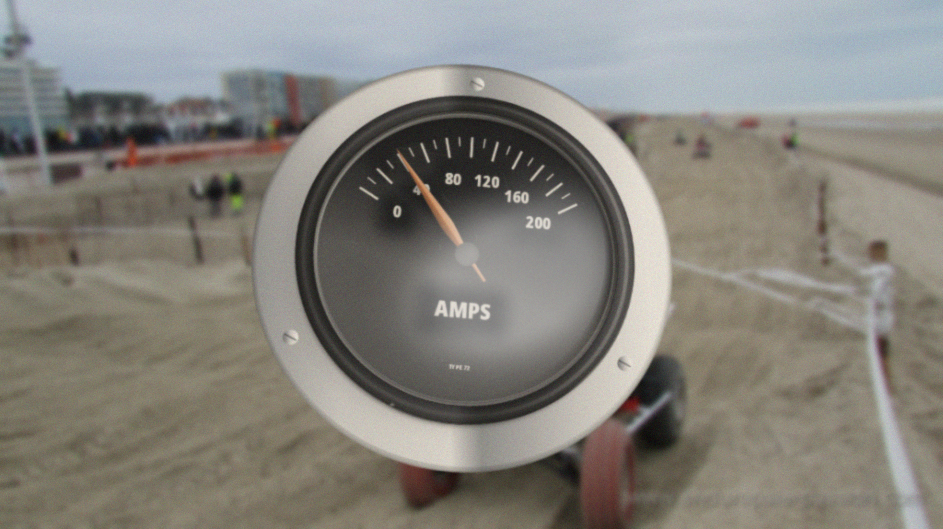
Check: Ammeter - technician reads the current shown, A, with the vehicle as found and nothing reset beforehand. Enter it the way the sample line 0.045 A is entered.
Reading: 40 A
